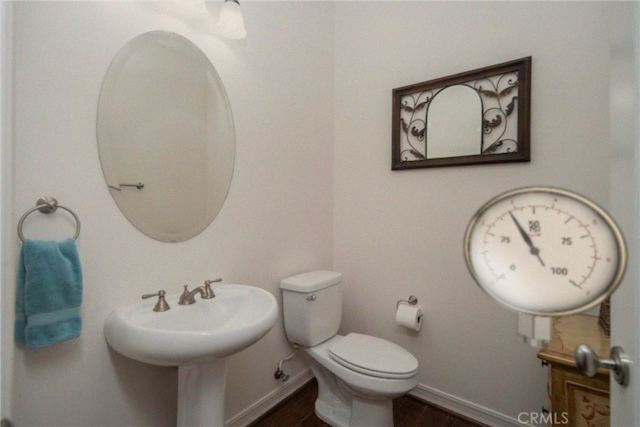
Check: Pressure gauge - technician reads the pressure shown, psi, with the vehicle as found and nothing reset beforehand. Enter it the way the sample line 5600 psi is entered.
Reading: 40 psi
